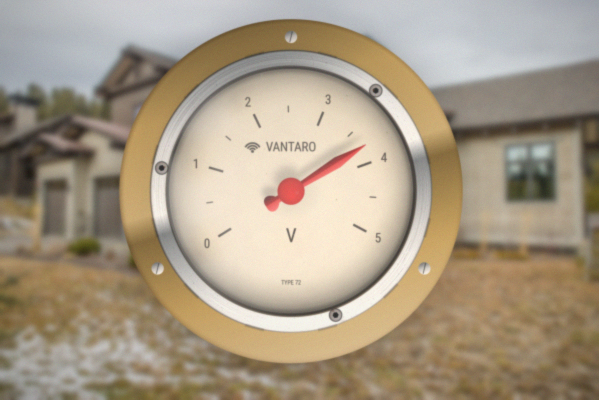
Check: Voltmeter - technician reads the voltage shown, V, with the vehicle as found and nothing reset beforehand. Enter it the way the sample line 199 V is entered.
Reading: 3.75 V
